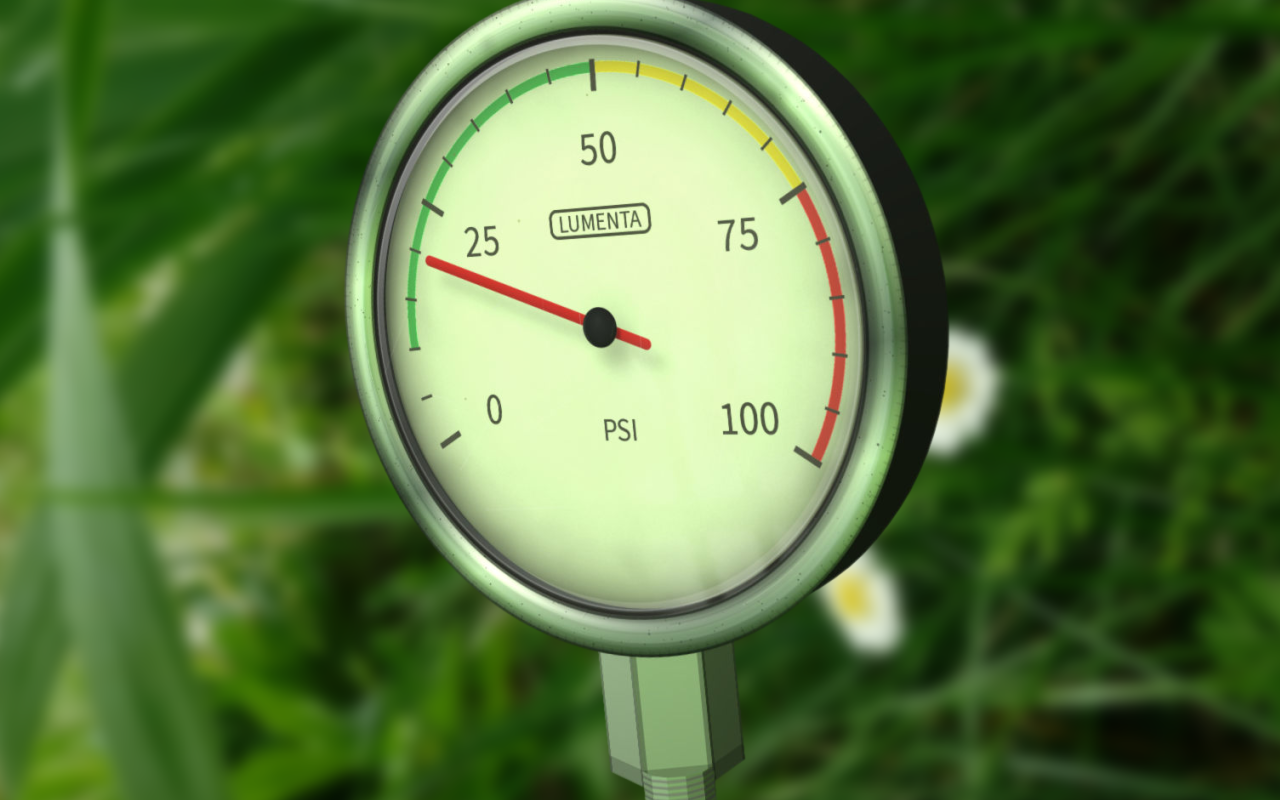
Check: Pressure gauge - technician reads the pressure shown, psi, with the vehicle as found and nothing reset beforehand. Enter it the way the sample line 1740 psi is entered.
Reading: 20 psi
